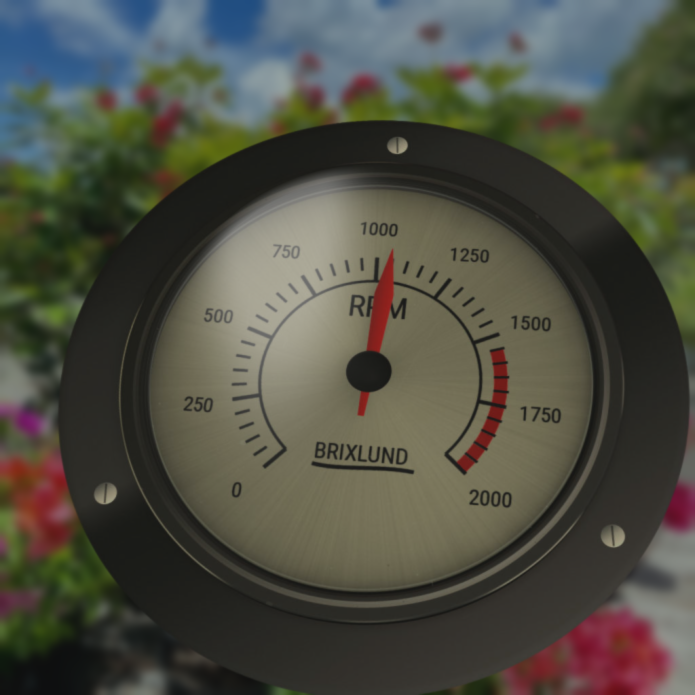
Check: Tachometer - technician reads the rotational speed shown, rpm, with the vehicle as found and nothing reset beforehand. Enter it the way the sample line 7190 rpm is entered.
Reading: 1050 rpm
